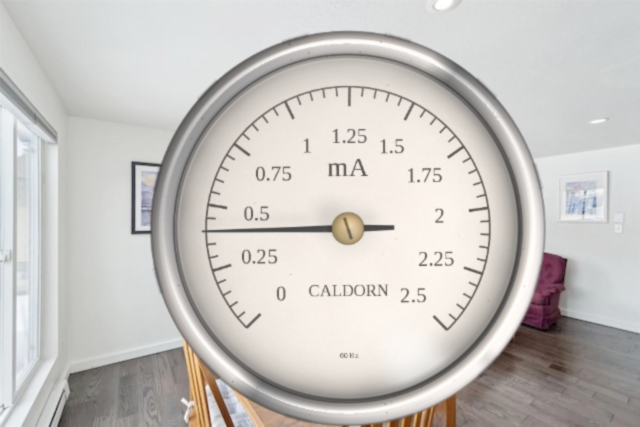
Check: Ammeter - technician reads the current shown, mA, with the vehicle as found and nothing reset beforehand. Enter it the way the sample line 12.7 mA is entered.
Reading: 0.4 mA
